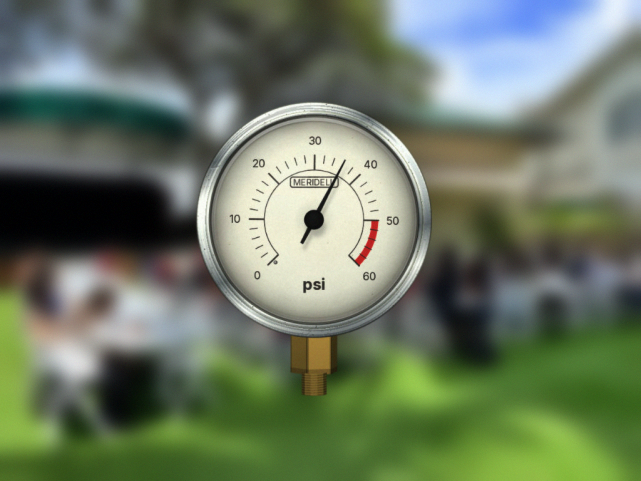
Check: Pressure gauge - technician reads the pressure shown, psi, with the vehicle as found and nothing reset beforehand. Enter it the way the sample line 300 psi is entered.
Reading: 36 psi
